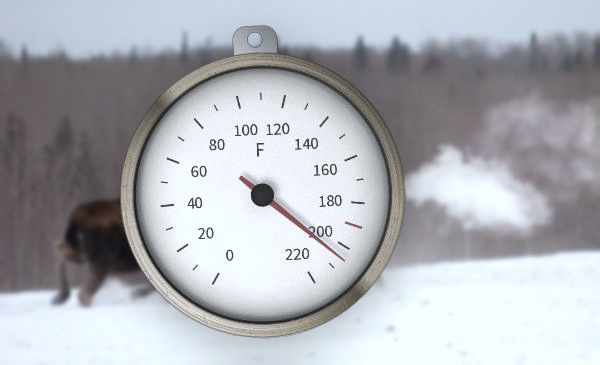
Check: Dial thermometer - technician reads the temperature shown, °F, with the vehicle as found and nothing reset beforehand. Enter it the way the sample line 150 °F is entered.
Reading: 205 °F
